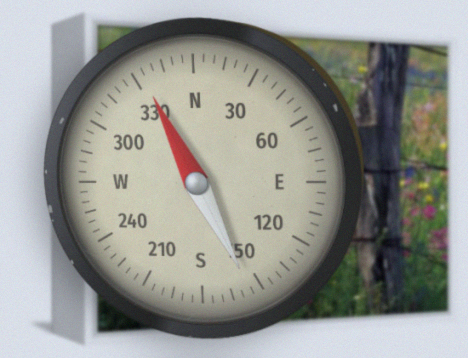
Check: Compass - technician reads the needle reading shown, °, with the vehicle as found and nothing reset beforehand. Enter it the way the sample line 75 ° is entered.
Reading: 335 °
